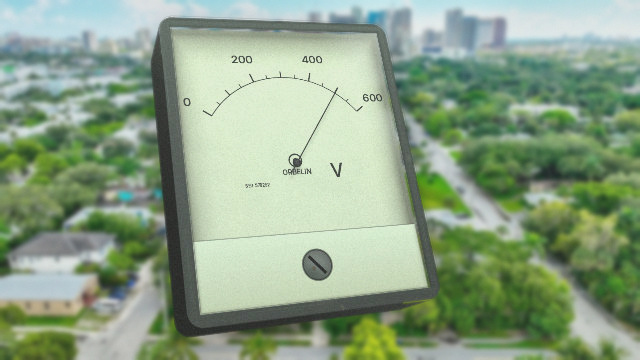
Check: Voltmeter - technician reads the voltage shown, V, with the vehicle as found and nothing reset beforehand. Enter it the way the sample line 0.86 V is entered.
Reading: 500 V
